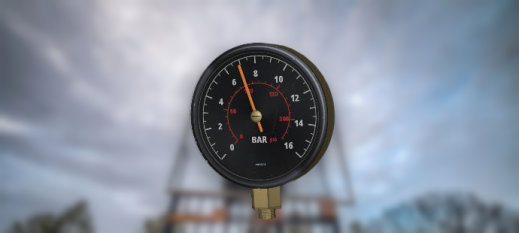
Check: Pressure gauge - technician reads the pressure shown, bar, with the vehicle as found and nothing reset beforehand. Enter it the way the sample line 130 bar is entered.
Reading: 7 bar
